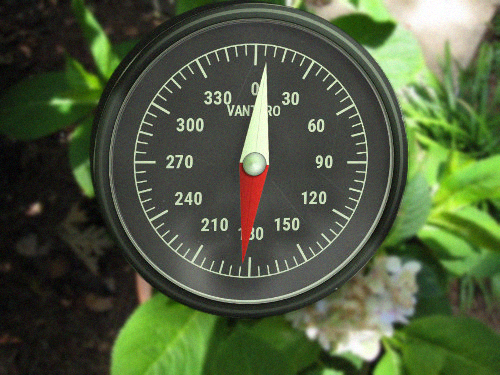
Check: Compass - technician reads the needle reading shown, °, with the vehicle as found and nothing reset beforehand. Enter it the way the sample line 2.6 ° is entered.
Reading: 185 °
